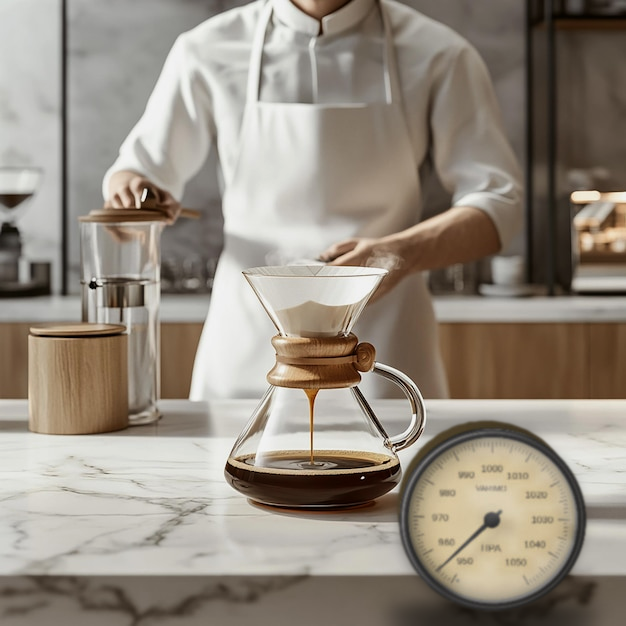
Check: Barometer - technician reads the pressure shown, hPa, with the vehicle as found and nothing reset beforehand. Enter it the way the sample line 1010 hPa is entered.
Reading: 955 hPa
